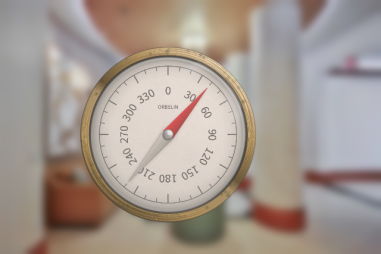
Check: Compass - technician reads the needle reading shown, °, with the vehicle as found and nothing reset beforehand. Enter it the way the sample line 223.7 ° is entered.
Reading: 40 °
